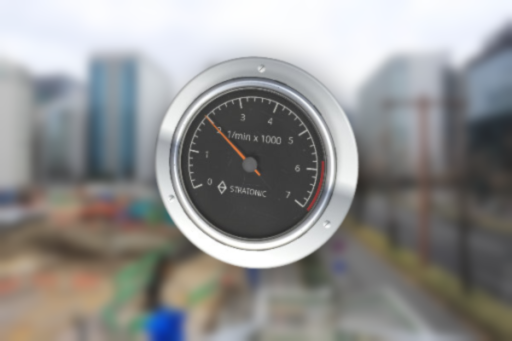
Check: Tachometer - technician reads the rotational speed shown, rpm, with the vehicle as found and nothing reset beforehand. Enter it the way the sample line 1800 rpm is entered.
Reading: 2000 rpm
